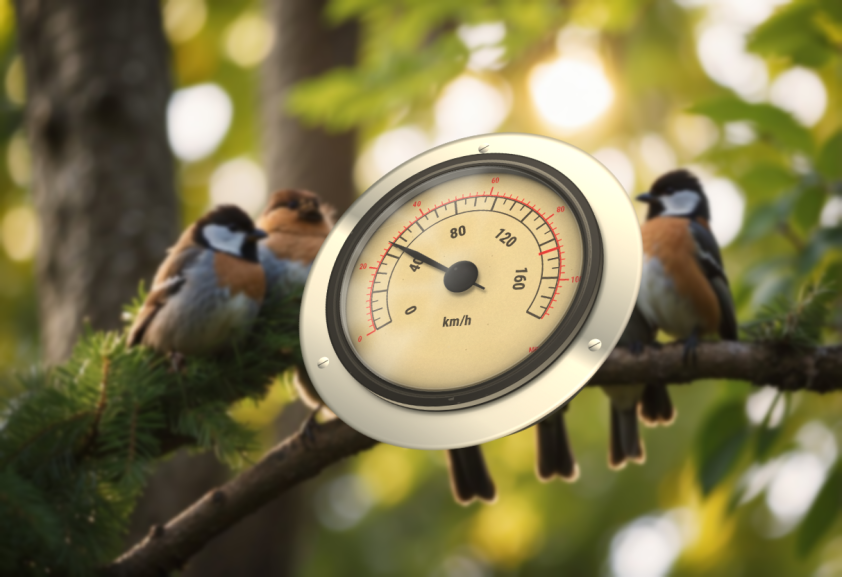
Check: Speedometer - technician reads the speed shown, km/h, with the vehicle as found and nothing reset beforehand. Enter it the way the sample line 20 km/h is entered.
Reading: 45 km/h
